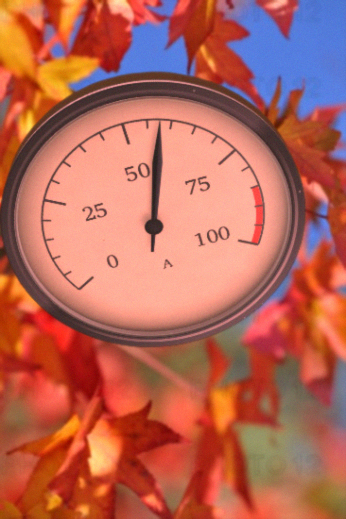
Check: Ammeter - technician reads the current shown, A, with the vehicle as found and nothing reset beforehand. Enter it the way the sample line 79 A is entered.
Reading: 57.5 A
